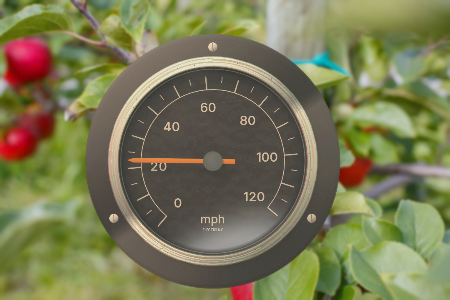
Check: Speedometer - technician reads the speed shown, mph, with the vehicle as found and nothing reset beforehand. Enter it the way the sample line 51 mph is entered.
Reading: 22.5 mph
